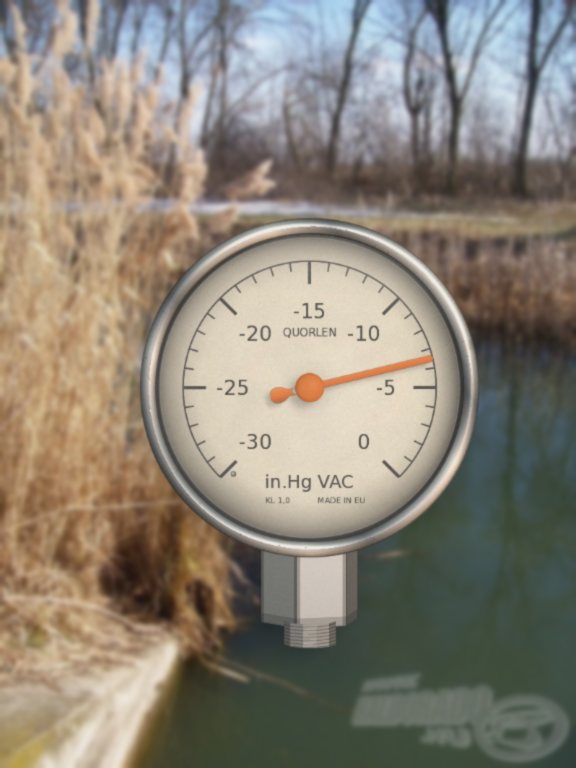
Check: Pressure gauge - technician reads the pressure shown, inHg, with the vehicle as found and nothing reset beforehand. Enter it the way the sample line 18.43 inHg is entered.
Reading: -6.5 inHg
